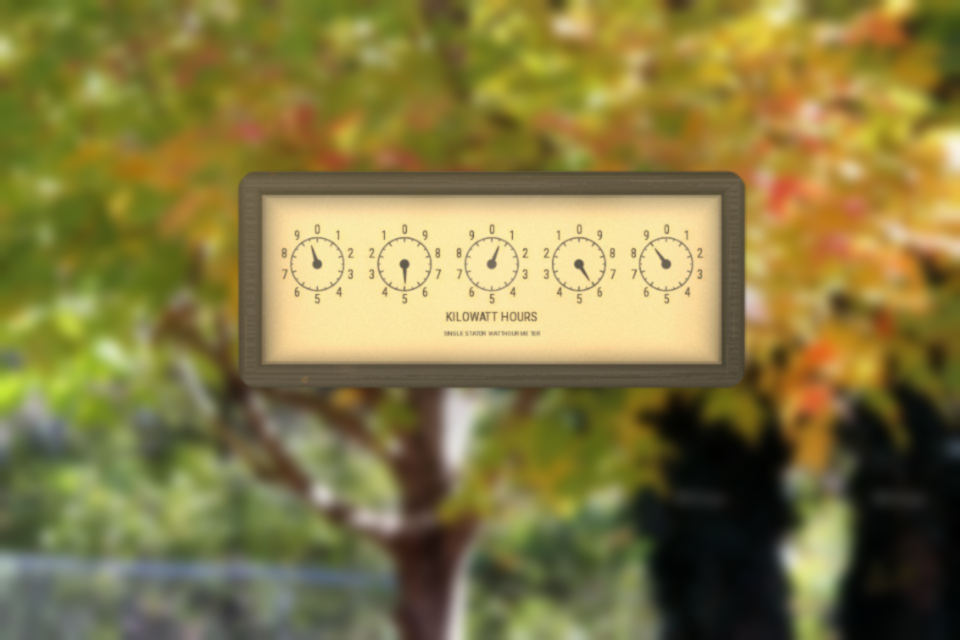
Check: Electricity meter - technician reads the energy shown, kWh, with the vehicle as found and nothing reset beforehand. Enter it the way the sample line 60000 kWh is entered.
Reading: 95059 kWh
